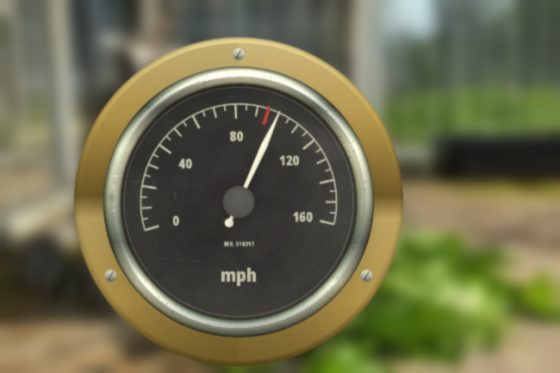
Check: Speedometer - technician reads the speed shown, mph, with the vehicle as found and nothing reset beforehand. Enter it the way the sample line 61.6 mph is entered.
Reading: 100 mph
